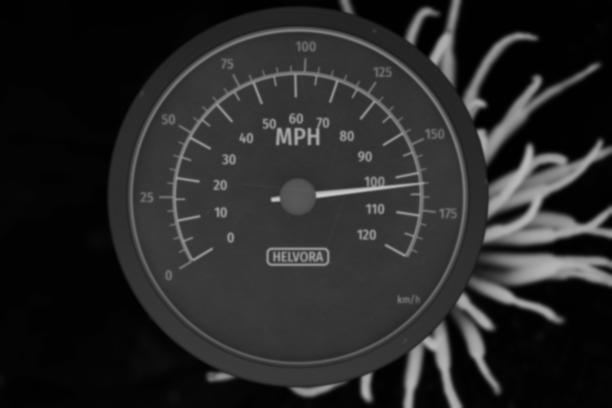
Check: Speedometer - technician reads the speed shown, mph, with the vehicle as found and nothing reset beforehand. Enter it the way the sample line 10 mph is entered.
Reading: 102.5 mph
